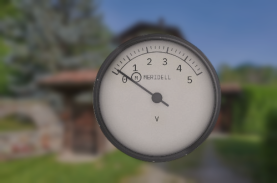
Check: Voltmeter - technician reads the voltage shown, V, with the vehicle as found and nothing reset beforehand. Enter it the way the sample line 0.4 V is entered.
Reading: 0.2 V
